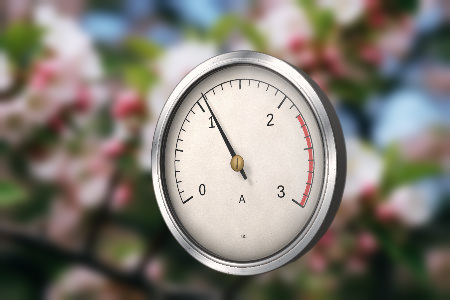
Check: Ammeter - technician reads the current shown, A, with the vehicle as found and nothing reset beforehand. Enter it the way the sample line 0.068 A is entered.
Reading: 1.1 A
